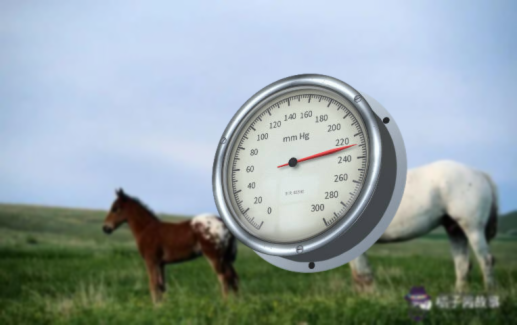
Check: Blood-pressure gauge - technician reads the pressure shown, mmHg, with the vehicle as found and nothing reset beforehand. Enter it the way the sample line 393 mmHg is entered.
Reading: 230 mmHg
